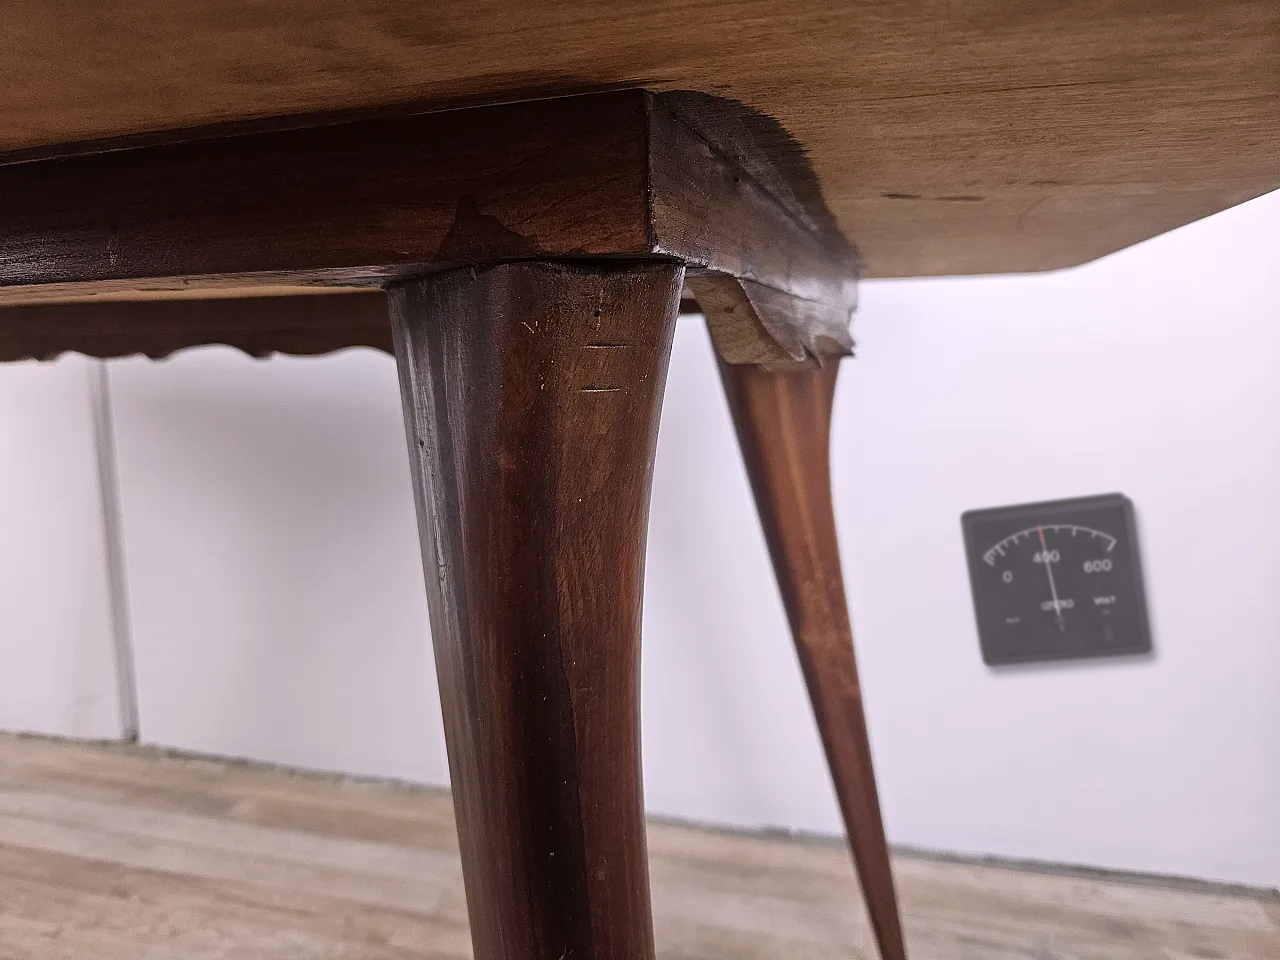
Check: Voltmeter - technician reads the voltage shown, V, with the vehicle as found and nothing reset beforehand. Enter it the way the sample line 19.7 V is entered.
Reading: 400 V
